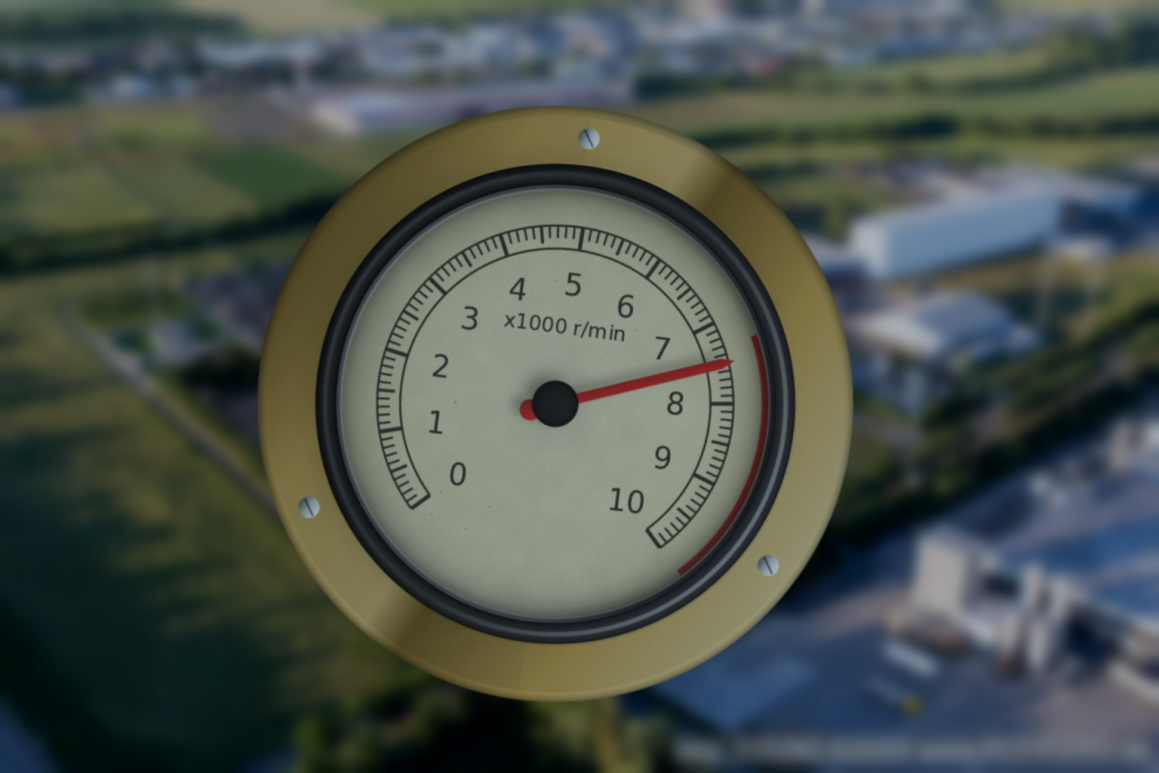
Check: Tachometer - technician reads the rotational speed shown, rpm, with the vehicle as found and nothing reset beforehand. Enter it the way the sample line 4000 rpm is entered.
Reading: 7500 rpm
